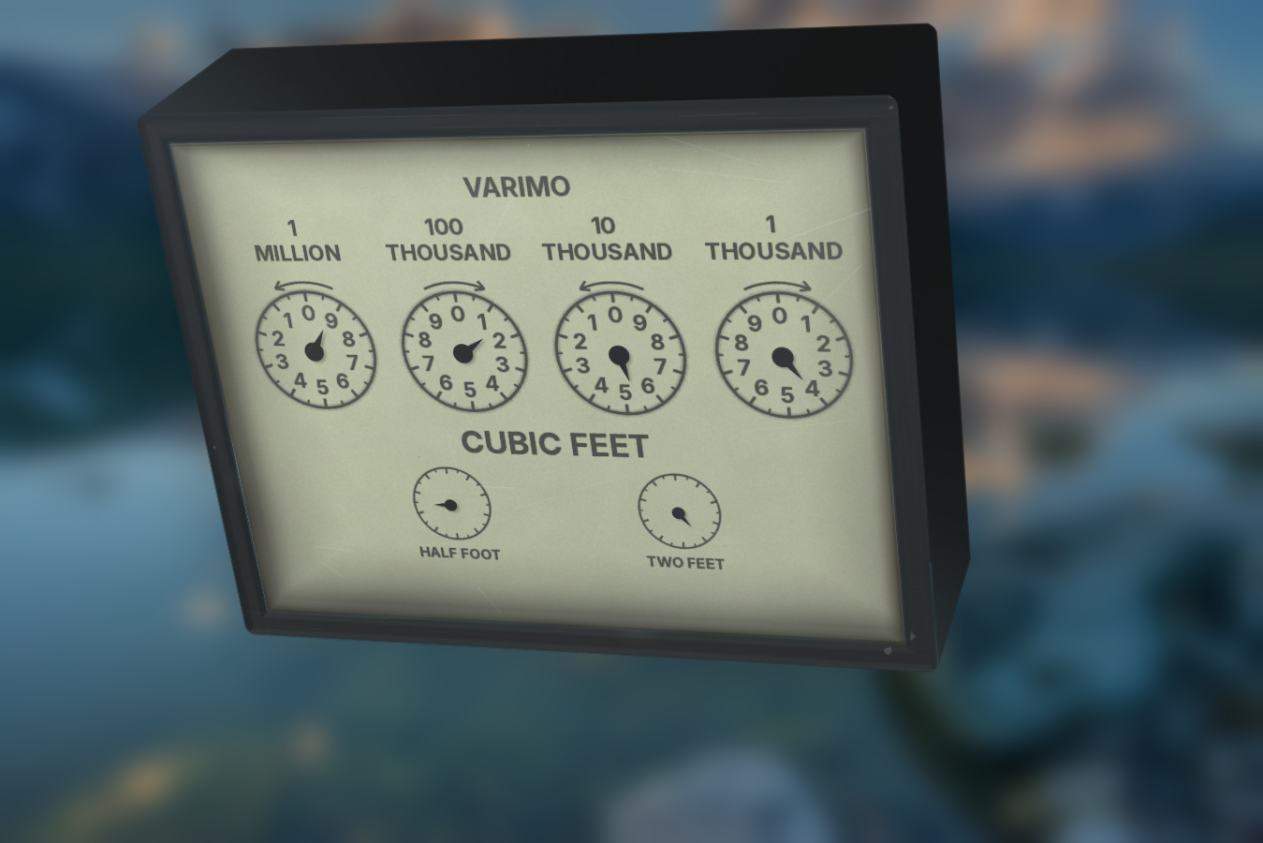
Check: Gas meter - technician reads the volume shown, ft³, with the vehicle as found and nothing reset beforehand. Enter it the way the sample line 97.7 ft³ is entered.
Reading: 915400 ft³
